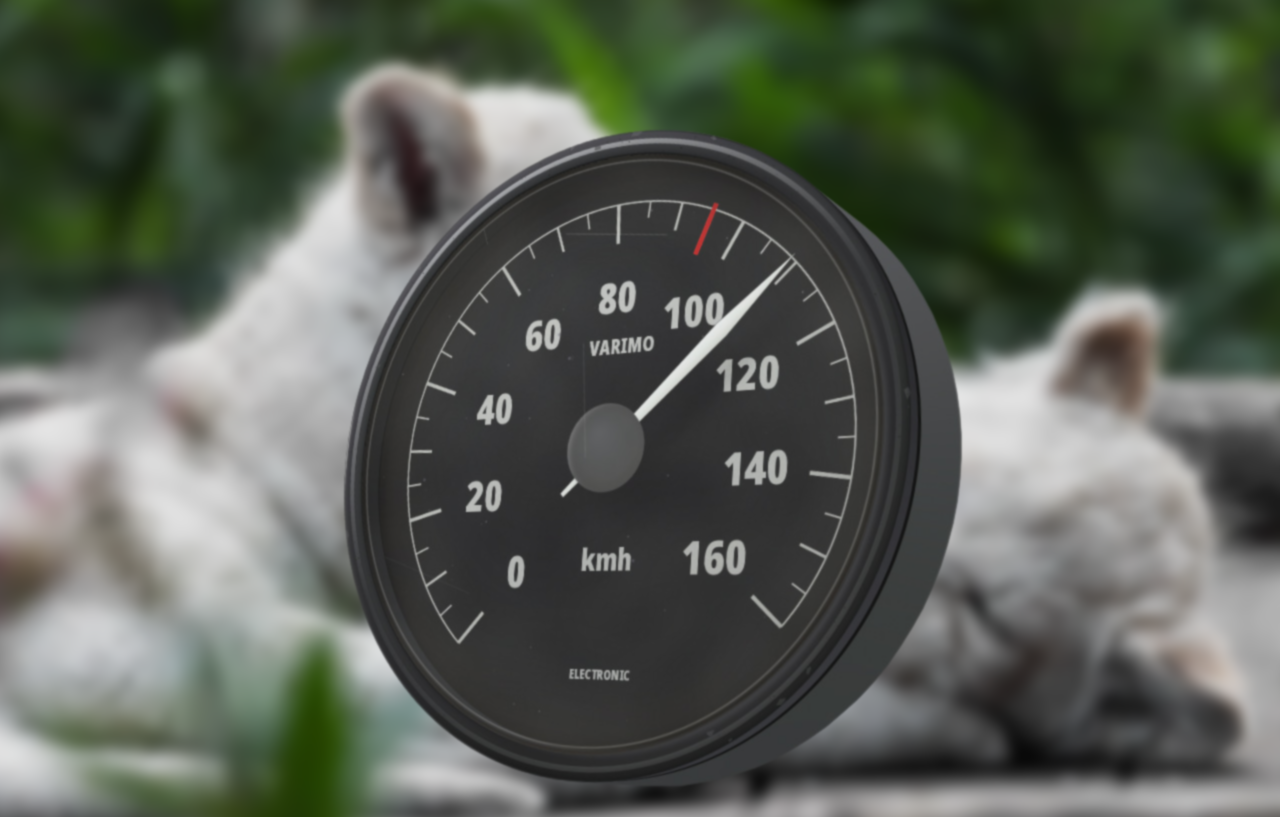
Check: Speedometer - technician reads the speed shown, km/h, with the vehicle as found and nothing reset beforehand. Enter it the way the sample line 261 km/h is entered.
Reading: 110 km/h
